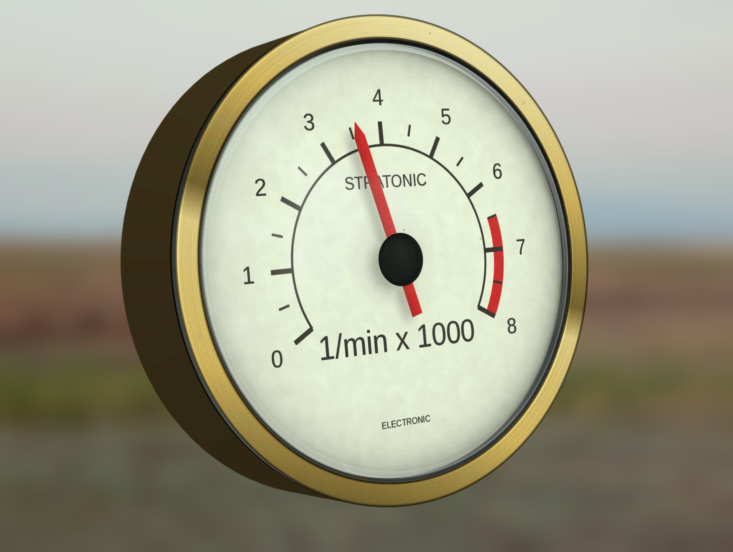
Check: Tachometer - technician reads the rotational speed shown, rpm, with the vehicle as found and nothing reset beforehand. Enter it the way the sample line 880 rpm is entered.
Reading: 3500 rpm
